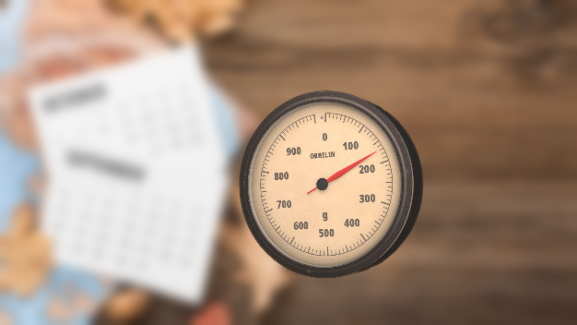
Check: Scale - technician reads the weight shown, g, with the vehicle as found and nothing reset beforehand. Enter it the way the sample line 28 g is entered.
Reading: 170 g
